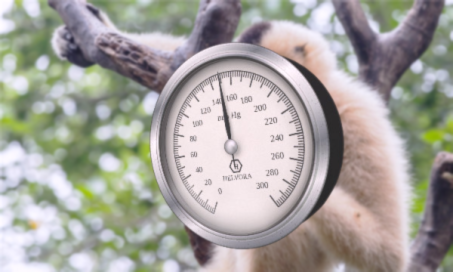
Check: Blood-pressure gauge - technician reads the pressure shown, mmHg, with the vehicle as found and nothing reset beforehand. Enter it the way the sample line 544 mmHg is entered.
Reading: 150 mmHg
